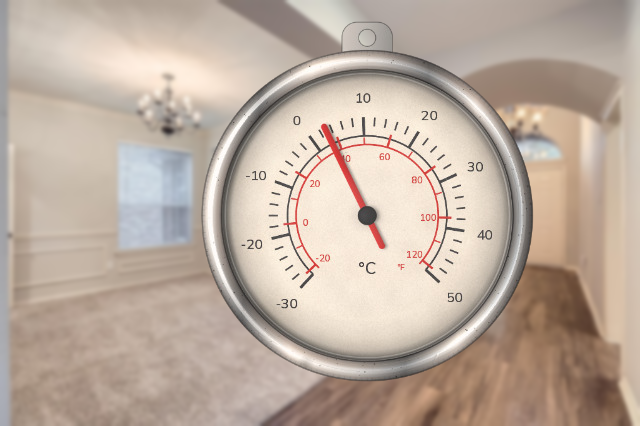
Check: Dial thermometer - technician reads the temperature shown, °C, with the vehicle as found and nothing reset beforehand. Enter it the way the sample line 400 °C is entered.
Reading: 3 °C
